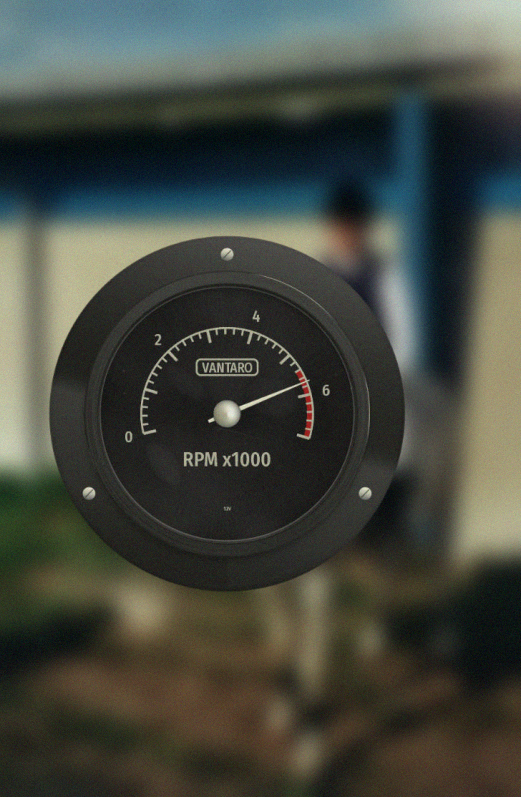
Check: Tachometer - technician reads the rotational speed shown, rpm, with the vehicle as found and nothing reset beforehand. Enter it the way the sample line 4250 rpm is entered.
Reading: 5700 rpm
